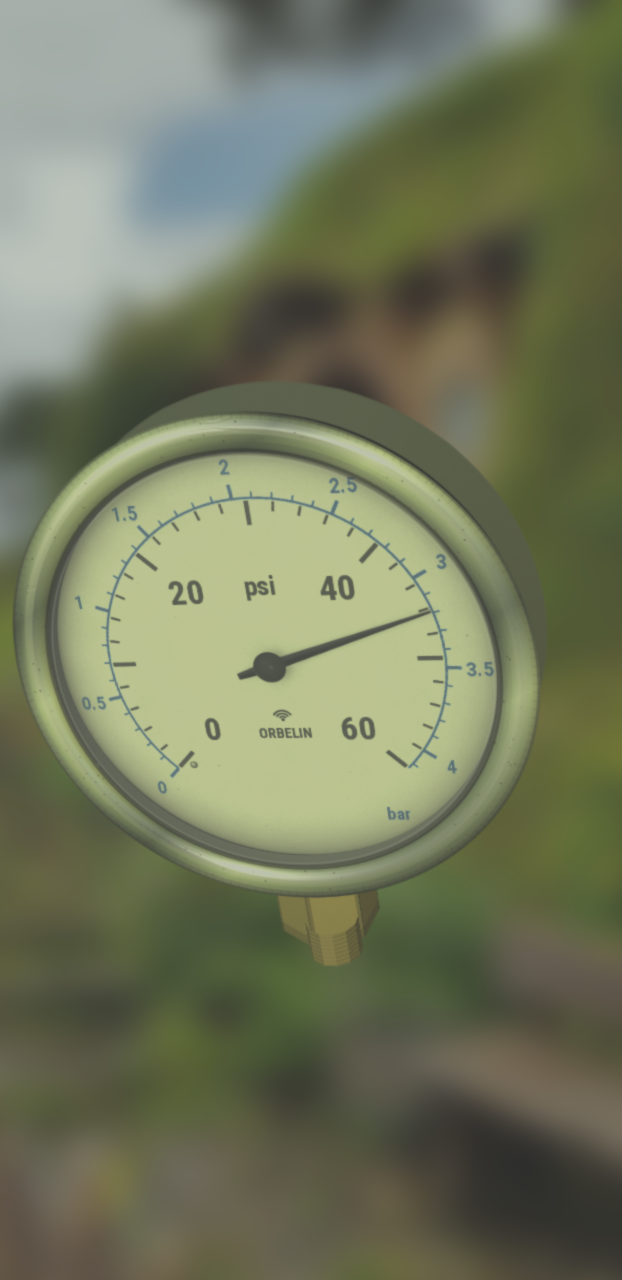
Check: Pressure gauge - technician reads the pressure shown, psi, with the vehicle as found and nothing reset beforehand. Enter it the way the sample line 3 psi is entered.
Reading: 46 psi
